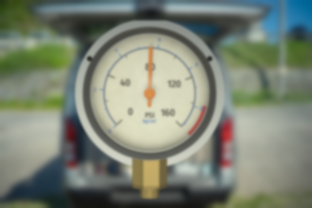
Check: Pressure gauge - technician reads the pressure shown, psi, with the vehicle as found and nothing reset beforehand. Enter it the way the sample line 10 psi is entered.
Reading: 80 psi
